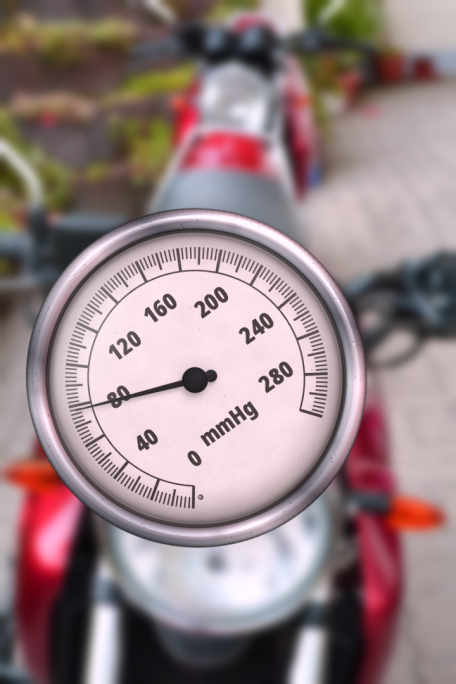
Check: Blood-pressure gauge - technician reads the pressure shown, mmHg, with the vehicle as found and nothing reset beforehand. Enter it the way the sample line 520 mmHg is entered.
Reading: 78 mmHg
